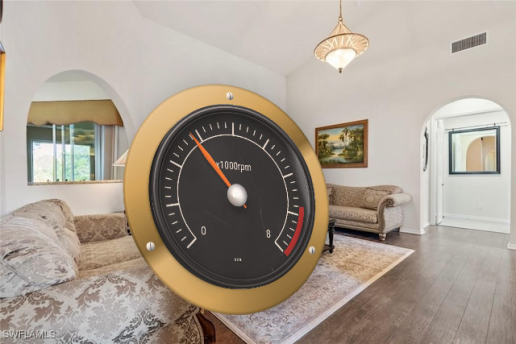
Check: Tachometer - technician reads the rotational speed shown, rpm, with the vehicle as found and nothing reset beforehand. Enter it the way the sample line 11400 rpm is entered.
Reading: 2800 rpm
